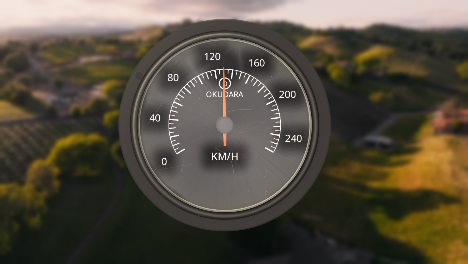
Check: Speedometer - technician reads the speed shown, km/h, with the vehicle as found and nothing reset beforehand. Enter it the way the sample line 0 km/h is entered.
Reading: 130 km/h
